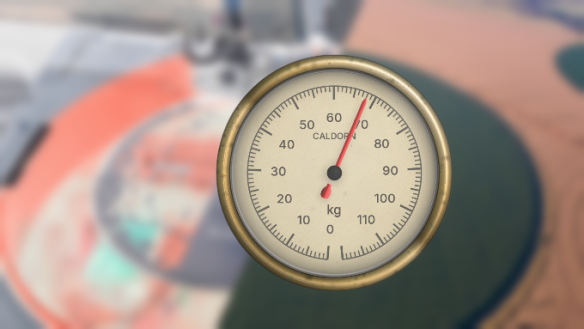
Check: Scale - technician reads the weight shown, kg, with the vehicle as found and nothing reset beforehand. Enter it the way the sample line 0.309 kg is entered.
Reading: 68 kg
